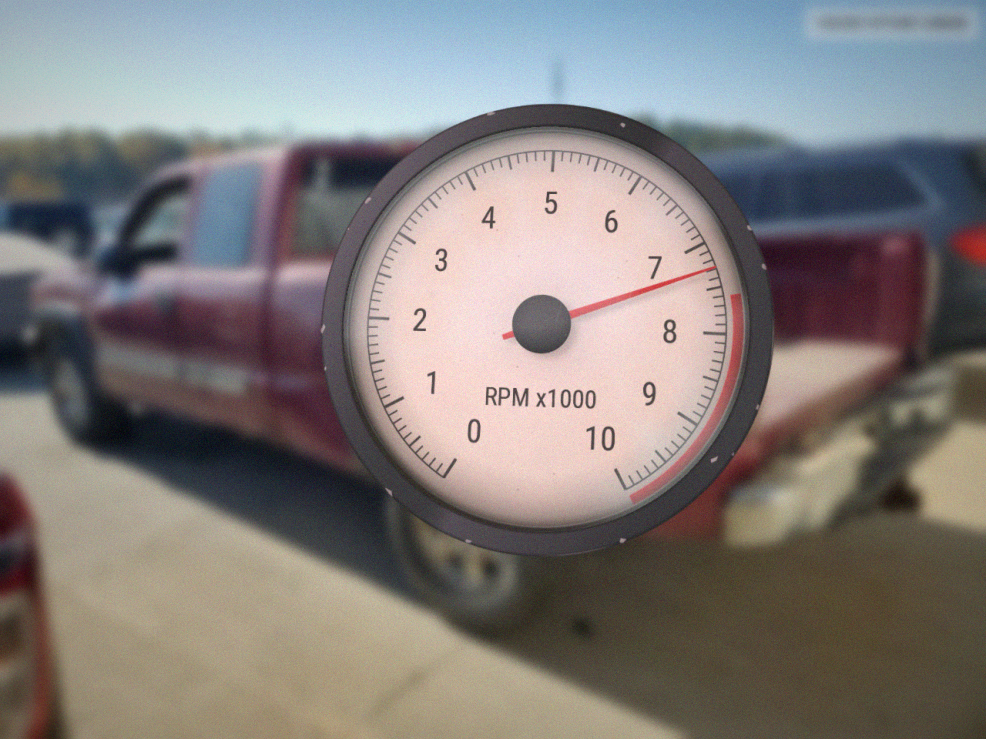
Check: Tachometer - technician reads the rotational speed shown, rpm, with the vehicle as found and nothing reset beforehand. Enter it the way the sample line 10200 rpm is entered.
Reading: 7300 rpm
